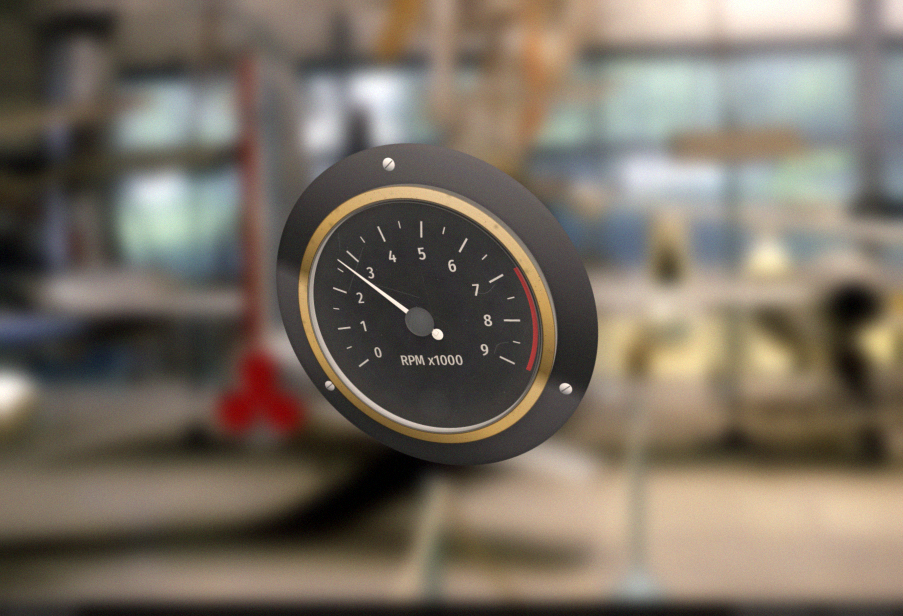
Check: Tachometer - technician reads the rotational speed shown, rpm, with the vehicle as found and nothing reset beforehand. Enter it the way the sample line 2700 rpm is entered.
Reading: 2750 rpm
